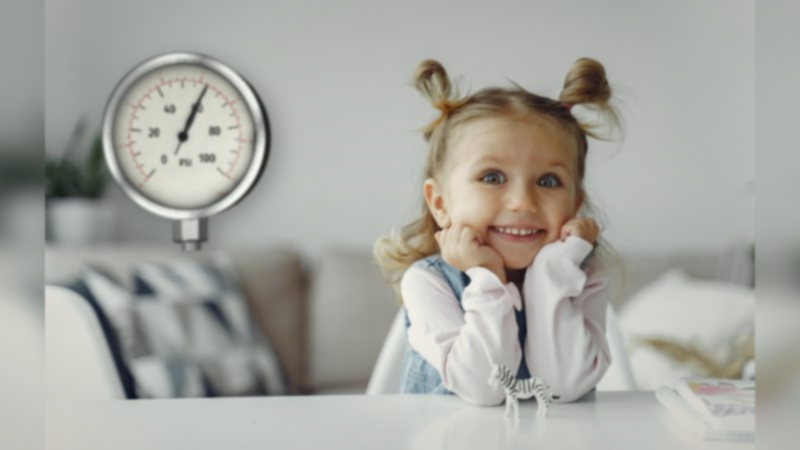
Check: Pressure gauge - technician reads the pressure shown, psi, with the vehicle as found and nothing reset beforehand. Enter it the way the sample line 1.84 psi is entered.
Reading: 60 psi
